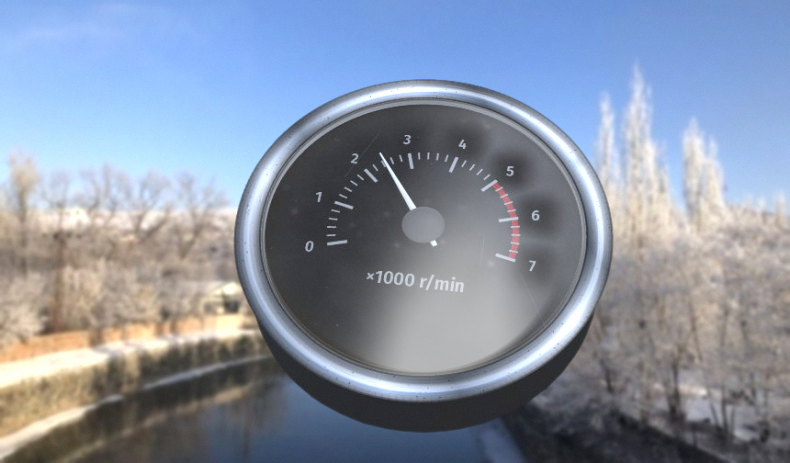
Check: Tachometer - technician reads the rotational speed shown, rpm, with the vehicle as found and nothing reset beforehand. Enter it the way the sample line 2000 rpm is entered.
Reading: 2400 rpm
